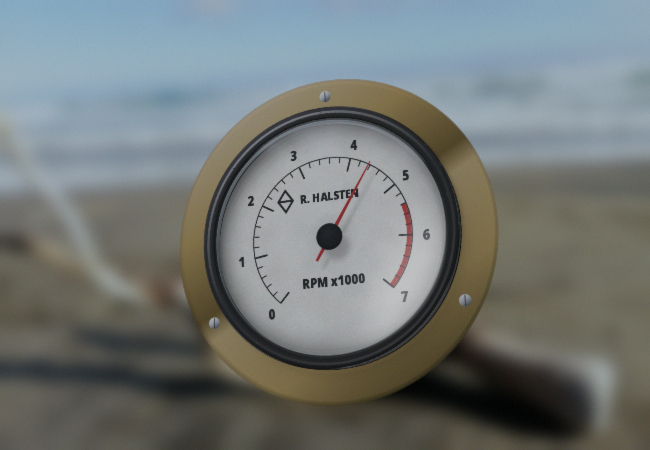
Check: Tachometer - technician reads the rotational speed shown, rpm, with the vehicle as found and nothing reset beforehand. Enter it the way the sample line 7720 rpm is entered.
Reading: 4400 rpm
